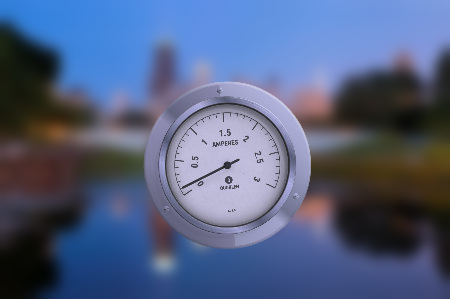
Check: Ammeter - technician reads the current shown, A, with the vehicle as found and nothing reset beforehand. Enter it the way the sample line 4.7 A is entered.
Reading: 0.1 A
